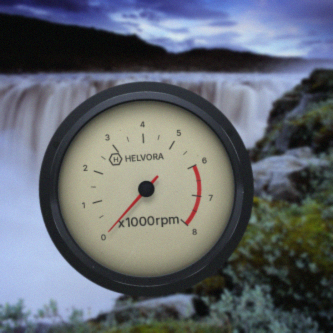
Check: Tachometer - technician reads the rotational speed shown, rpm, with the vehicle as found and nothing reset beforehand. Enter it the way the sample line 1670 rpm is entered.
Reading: 0 rpm
